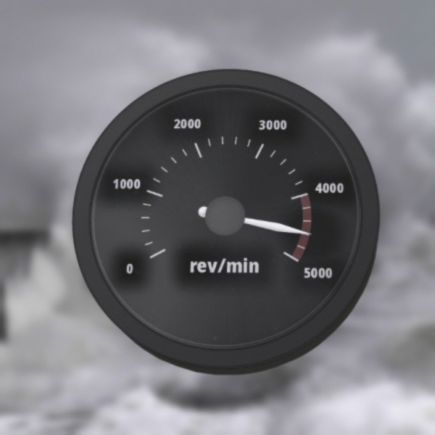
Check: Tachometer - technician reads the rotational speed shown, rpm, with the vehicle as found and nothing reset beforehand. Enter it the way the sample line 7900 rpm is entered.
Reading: 4600 rpm
